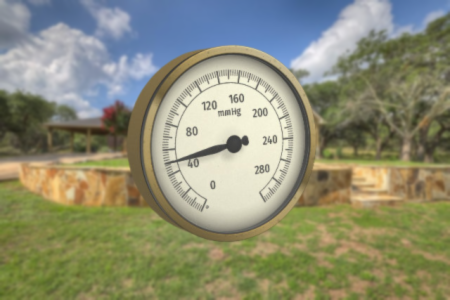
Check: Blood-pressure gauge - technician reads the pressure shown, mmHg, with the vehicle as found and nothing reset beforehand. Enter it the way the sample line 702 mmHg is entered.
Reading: 50 mmHg
